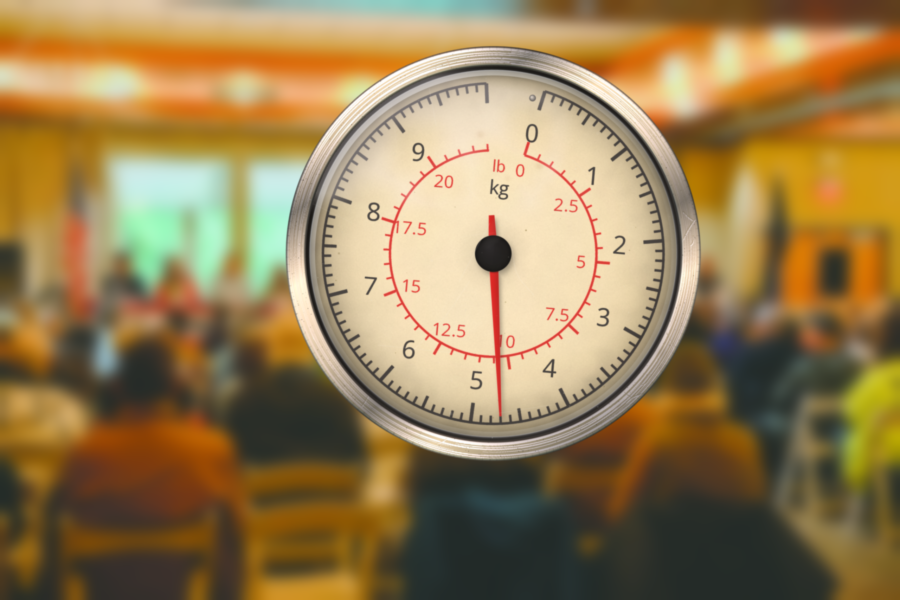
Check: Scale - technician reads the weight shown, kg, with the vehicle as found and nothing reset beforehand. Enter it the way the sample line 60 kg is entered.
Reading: 4.7 kg
